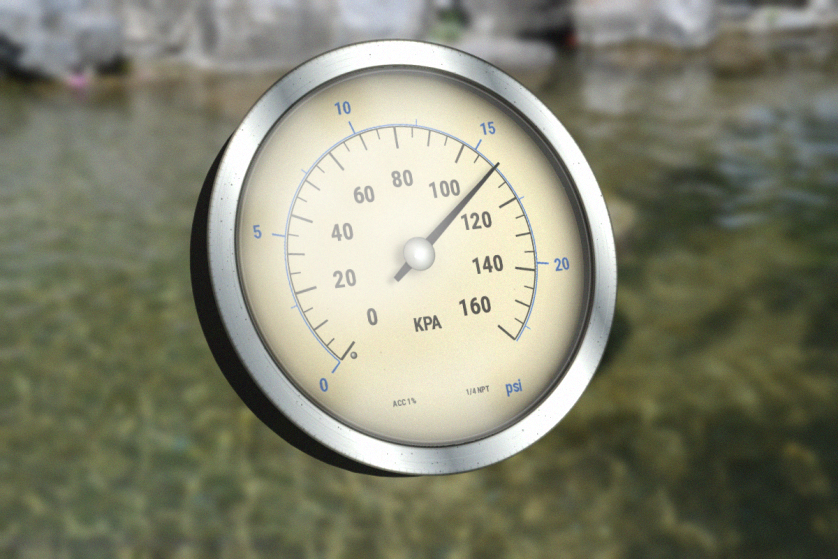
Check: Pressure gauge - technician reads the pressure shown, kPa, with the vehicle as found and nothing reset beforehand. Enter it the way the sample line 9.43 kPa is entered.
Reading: 110 kPa
